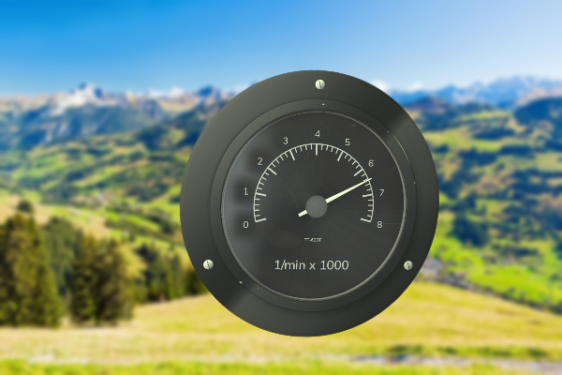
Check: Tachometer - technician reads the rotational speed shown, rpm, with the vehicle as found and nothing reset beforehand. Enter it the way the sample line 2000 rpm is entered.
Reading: 6400 rpm
